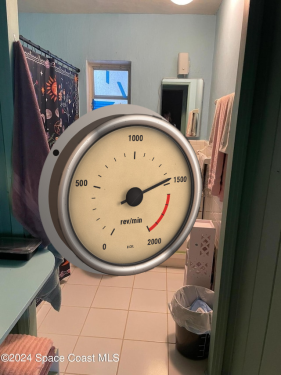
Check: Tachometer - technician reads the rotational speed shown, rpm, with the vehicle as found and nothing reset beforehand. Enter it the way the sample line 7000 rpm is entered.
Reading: 1450 rpm
